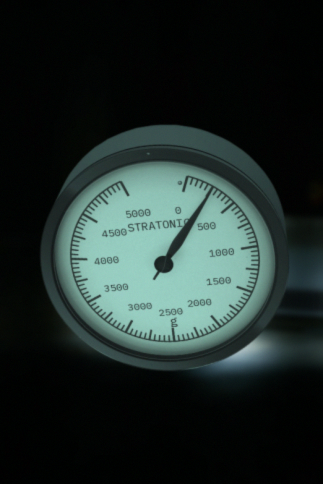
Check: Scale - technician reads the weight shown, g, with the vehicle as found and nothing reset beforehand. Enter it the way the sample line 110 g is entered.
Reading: 250 g
